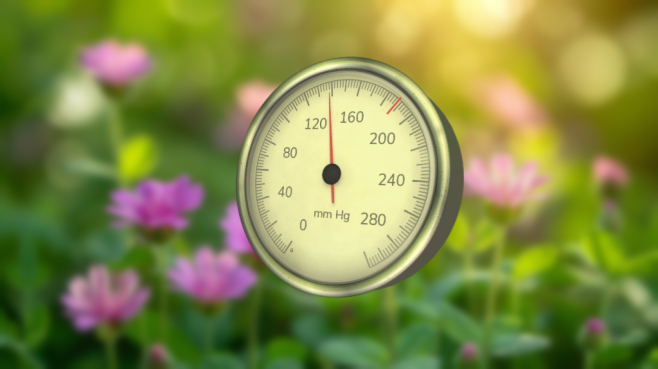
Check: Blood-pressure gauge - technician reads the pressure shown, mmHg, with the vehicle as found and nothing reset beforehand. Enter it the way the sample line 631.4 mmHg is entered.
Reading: 140 mmHg
